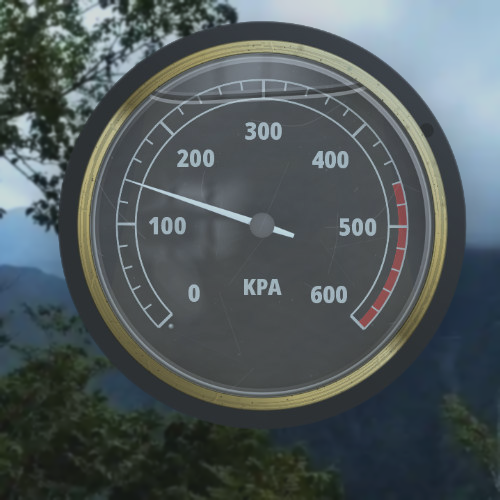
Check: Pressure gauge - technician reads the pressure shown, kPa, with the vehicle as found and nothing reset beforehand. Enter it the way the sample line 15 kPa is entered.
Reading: 140 kPa
